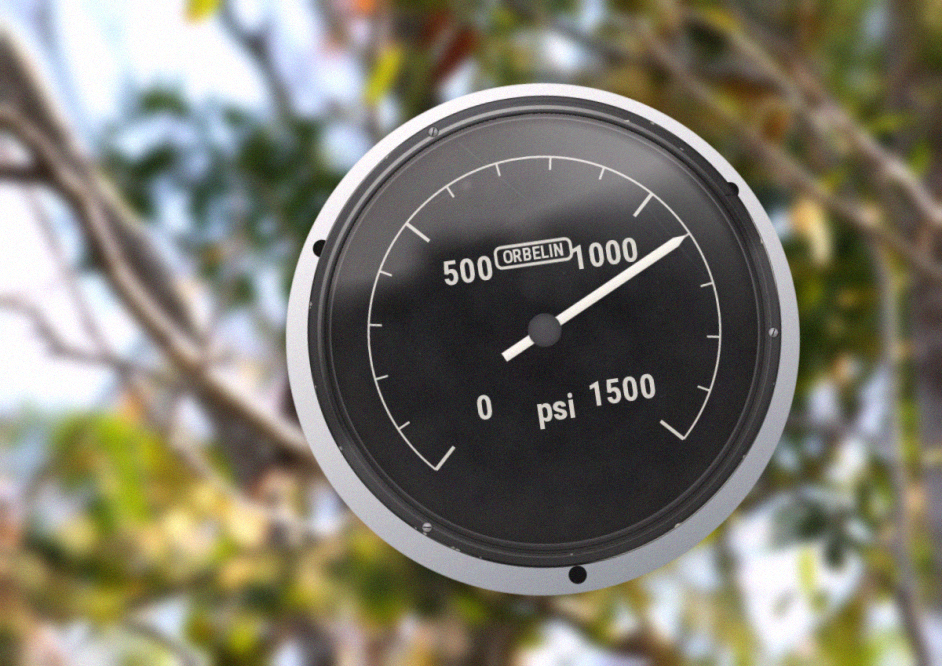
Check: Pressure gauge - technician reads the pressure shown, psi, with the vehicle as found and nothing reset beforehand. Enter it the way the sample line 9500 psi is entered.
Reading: 1100 psi
